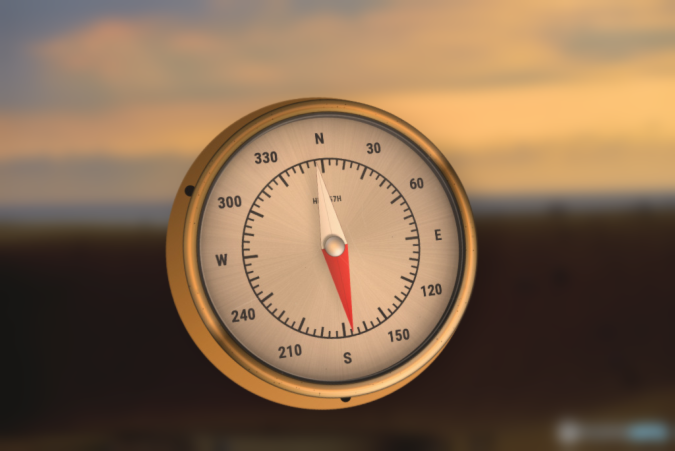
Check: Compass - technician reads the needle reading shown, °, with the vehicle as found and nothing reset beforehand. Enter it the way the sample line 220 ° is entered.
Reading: 175 °
